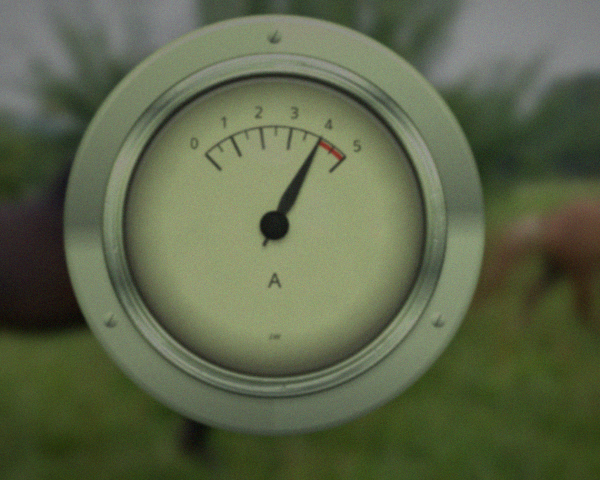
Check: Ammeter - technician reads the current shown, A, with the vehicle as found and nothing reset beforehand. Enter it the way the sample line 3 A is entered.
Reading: 4 A
